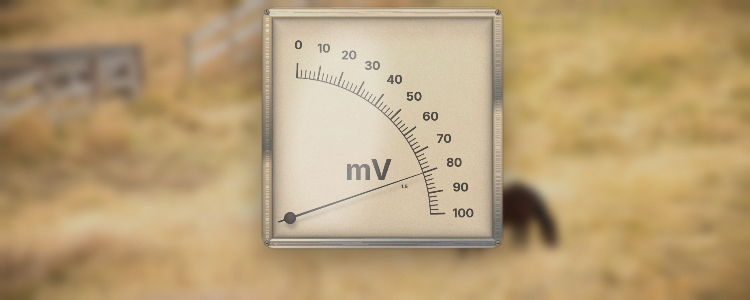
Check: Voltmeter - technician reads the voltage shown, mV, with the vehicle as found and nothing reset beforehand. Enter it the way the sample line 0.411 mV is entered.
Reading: 80 mV
